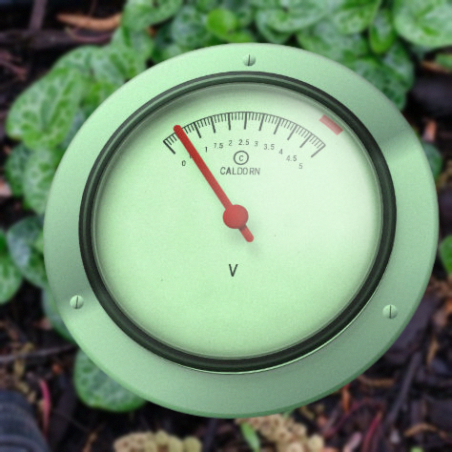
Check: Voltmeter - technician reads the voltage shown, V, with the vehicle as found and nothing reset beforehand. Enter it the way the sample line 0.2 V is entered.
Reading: 0.5 V
